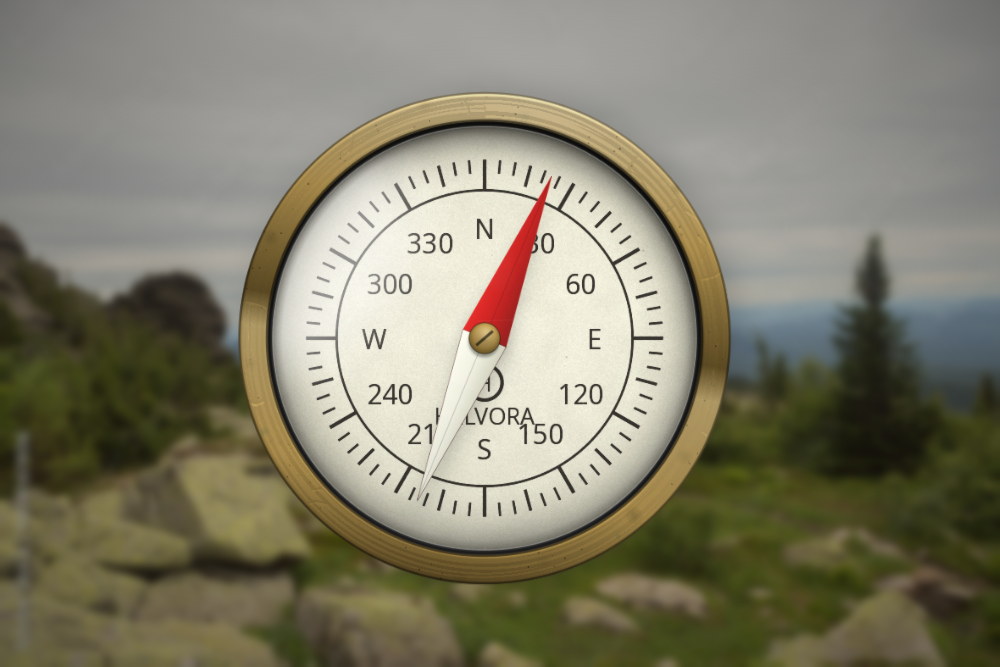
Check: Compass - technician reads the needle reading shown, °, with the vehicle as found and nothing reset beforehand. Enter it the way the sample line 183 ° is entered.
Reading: 22.5 °
